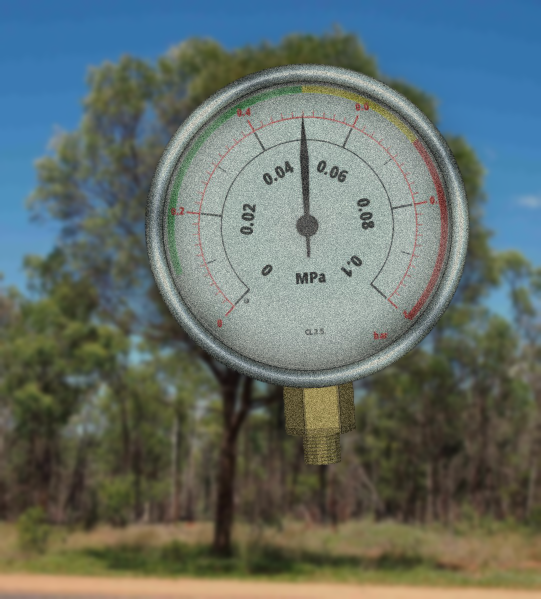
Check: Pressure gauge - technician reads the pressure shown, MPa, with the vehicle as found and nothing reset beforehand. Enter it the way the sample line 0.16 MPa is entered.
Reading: 0.05 MPa
